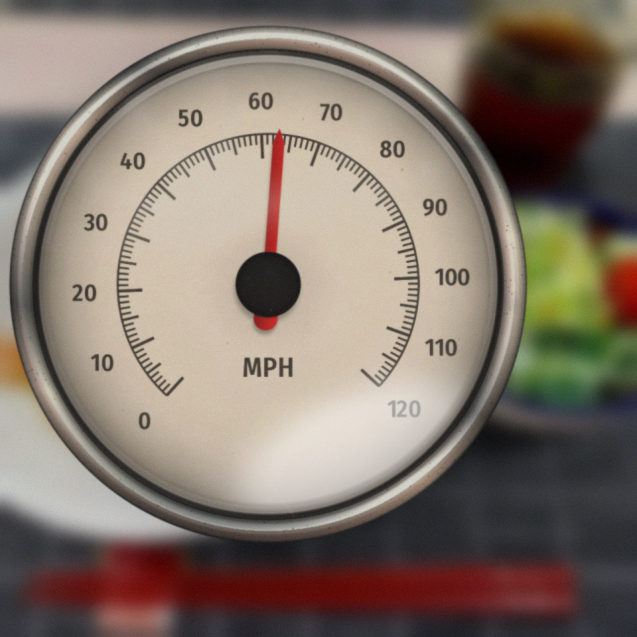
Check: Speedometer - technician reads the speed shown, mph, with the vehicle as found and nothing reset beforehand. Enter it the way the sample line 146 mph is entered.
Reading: 63 mph
